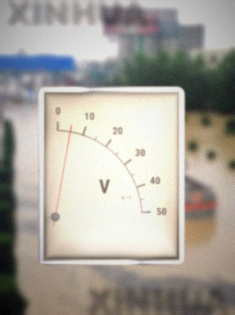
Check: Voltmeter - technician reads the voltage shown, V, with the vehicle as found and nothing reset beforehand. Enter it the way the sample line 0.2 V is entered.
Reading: 5 V
